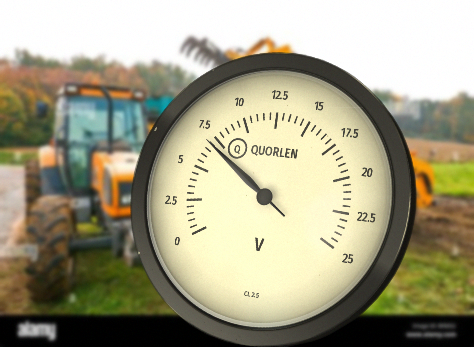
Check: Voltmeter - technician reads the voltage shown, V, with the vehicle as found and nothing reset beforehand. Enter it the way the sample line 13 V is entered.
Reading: 7 V
